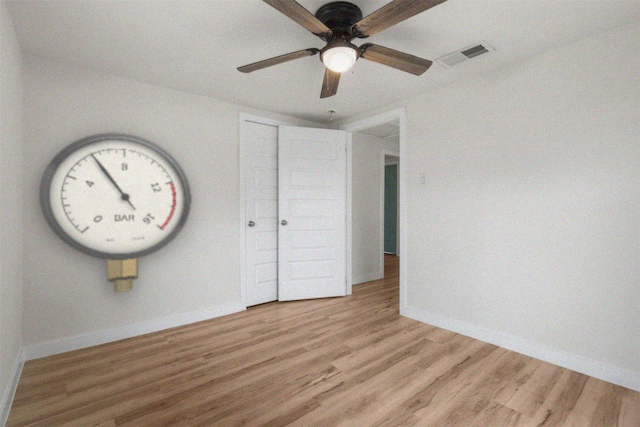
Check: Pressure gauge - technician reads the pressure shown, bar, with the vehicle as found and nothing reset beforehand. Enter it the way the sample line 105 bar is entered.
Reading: 6 bar
